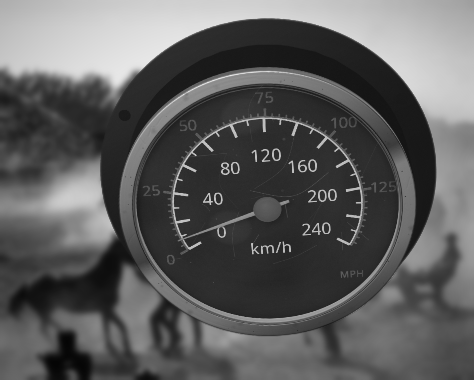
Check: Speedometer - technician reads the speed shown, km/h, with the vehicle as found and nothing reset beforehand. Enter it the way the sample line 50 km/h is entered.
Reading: 10 km/h
